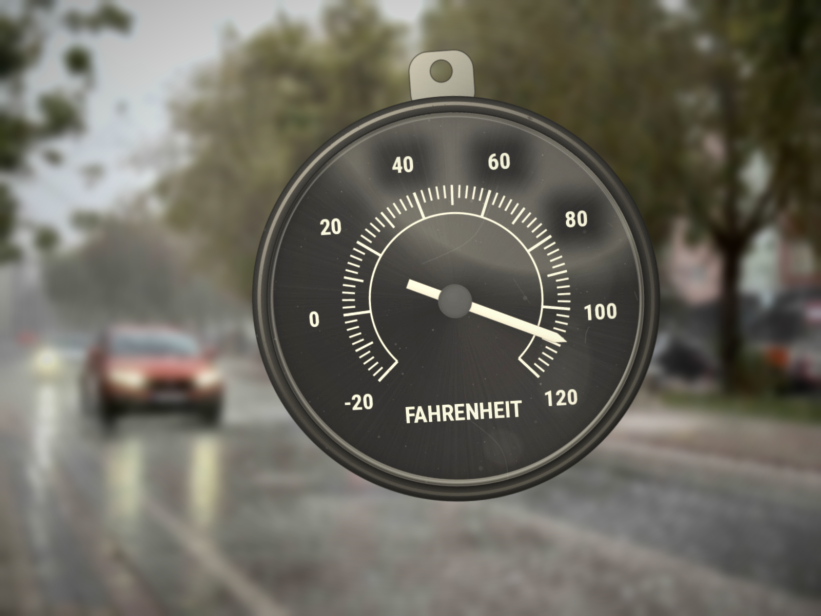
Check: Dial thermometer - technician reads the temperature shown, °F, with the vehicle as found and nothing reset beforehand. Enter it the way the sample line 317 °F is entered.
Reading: 108 °F
